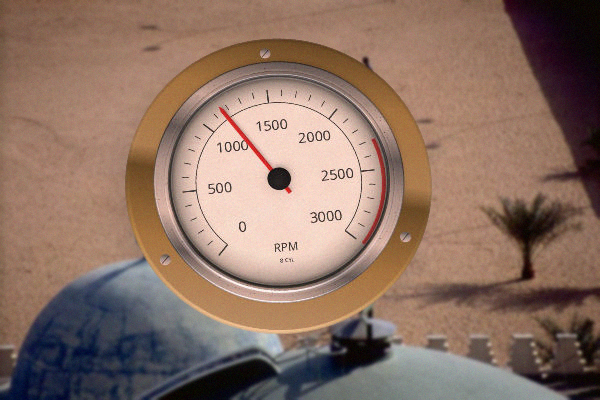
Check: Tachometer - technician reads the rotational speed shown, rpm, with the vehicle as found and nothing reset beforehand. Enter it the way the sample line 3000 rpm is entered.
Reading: 1150 rpm
